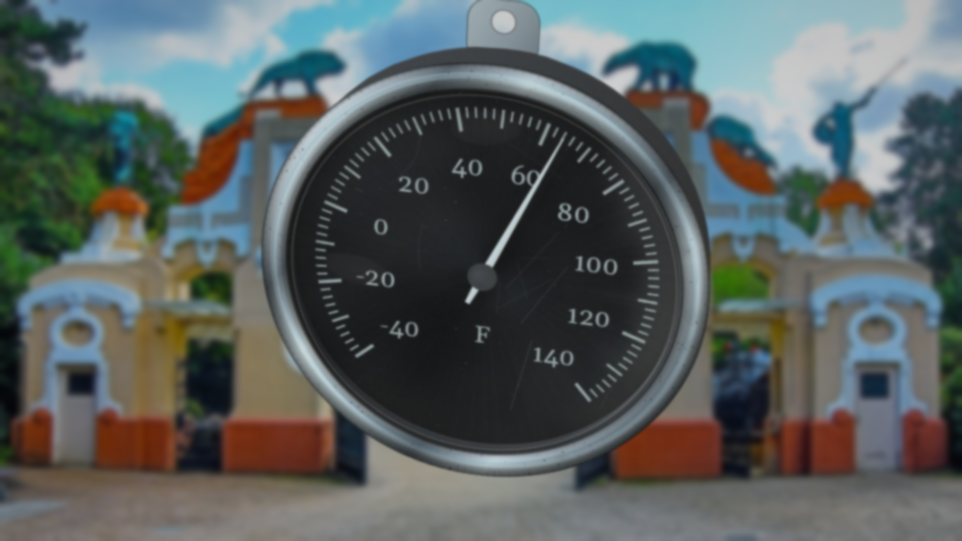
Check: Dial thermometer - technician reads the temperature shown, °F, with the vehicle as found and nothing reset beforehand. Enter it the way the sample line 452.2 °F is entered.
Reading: 64 °F
